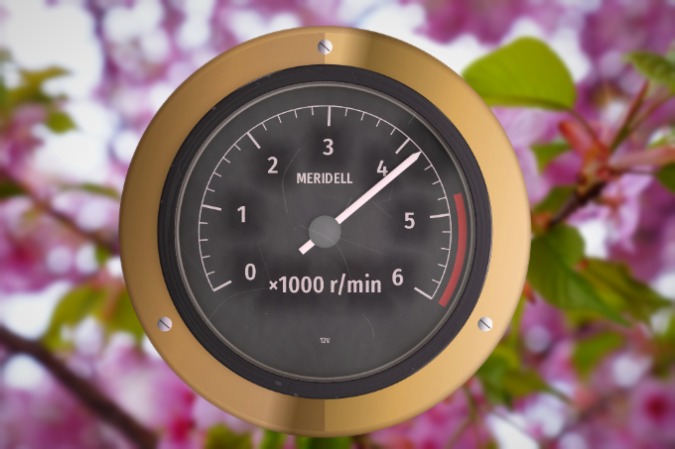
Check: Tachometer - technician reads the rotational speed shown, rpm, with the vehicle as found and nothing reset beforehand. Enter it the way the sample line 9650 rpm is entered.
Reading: 4200 rpm
